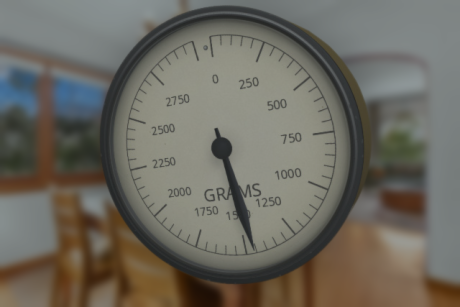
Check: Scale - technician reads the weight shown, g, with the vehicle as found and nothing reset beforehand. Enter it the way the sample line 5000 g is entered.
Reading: 1450 g
